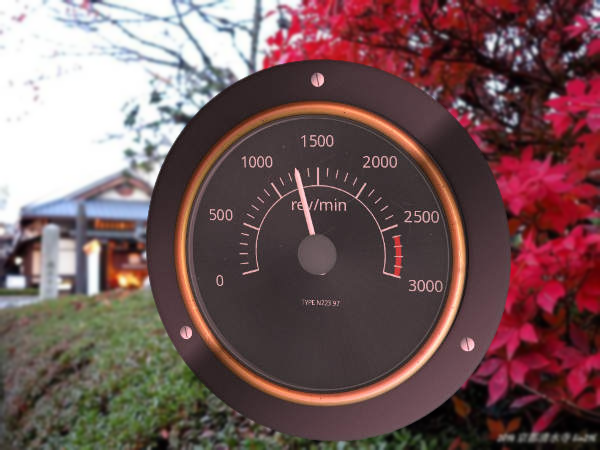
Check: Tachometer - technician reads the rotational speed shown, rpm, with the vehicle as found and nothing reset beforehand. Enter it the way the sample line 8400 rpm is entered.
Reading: 1300 rpm
